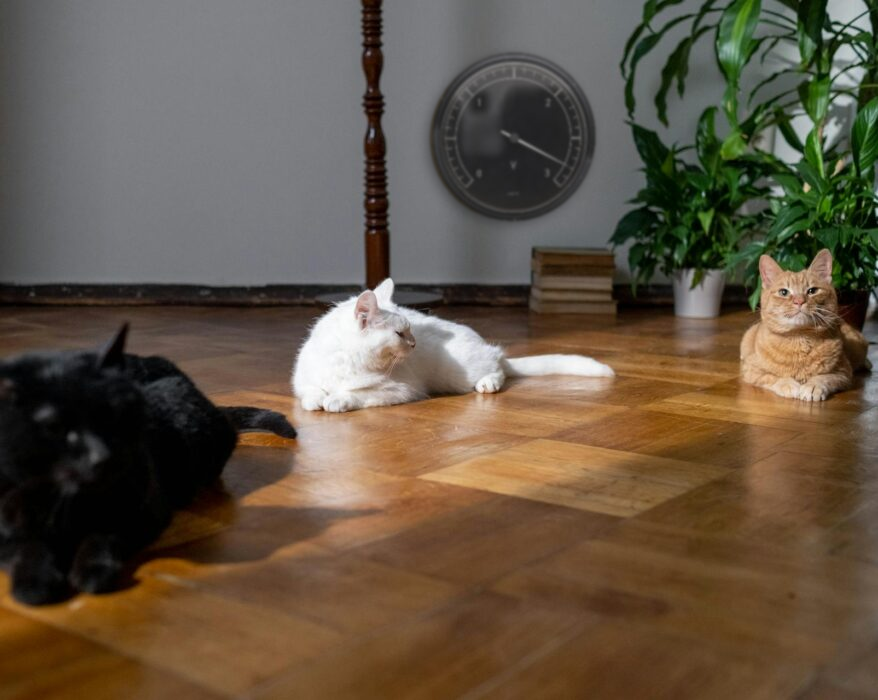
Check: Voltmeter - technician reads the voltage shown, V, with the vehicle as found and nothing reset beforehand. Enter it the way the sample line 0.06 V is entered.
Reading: 2.8 V
